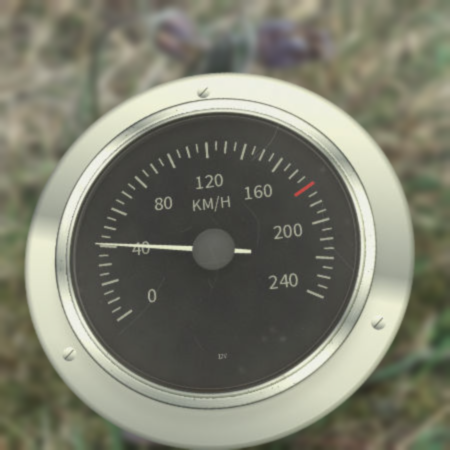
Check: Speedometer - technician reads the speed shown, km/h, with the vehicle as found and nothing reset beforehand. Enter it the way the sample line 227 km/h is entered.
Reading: 40 km/h
